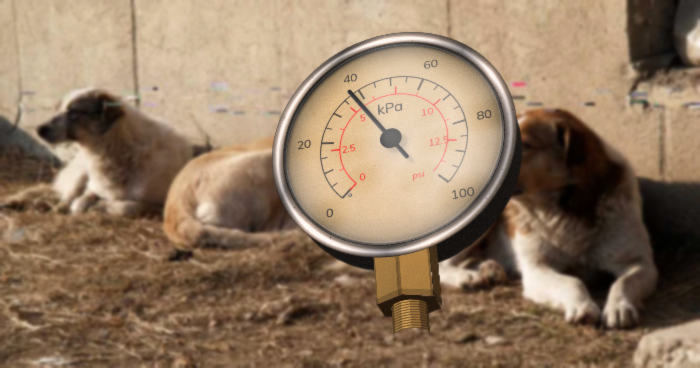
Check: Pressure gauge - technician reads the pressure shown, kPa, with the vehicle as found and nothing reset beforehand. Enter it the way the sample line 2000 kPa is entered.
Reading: 37.5 kPa
